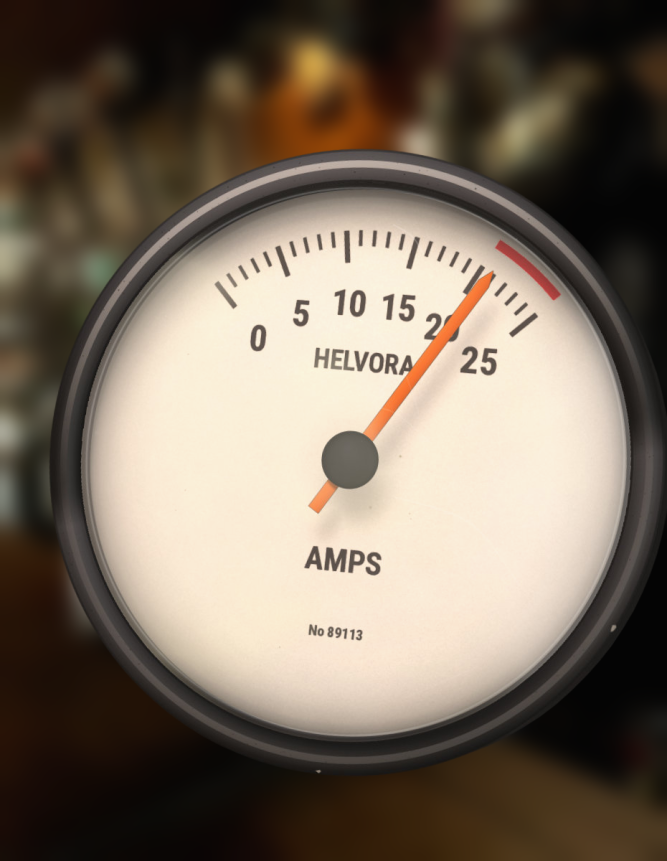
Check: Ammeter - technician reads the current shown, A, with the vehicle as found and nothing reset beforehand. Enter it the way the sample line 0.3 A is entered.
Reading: 21 A
